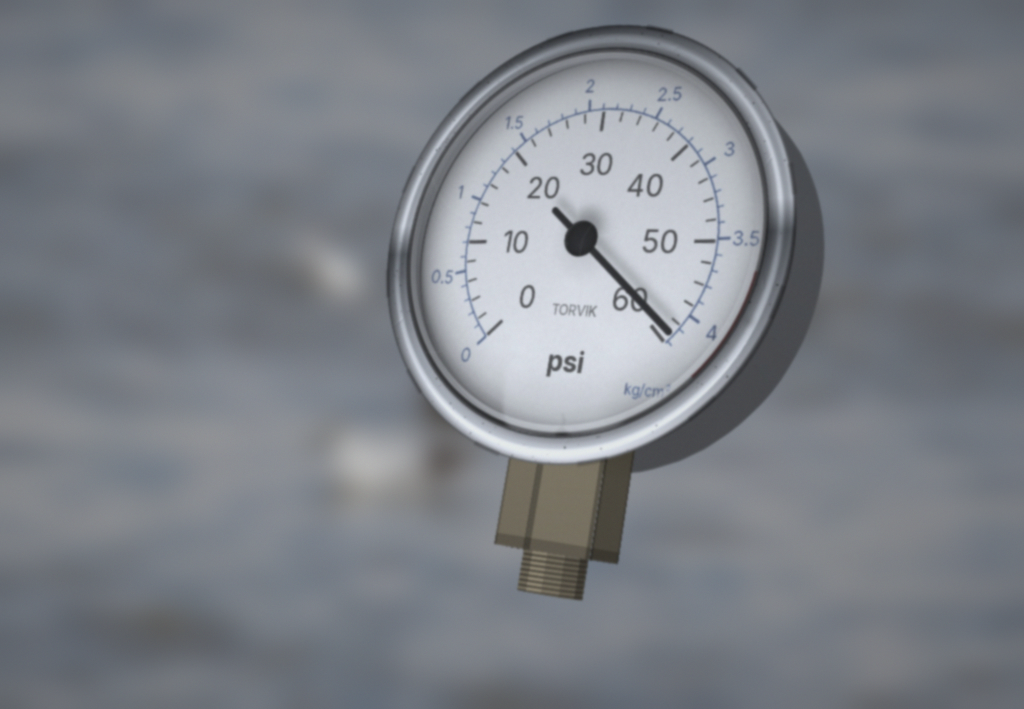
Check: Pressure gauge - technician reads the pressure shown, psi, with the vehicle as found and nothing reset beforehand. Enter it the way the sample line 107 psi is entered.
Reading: 59 psi
